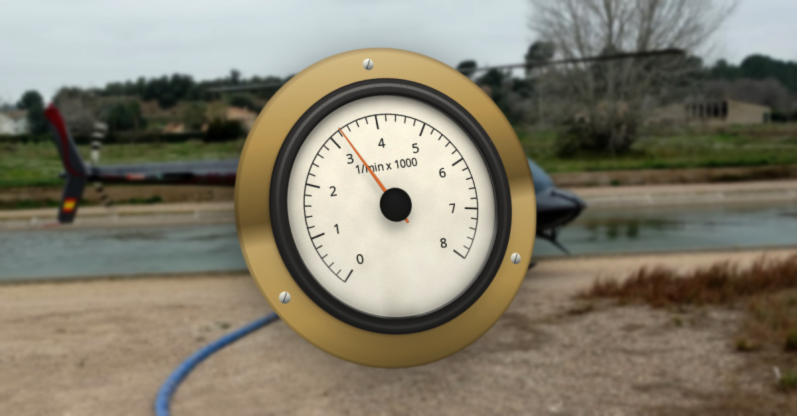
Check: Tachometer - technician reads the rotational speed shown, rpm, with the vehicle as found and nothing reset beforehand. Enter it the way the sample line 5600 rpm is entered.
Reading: 3200 rpm
